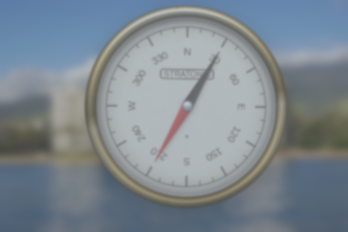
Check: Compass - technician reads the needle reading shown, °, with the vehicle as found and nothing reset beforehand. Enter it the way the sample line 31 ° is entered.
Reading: 210 °
